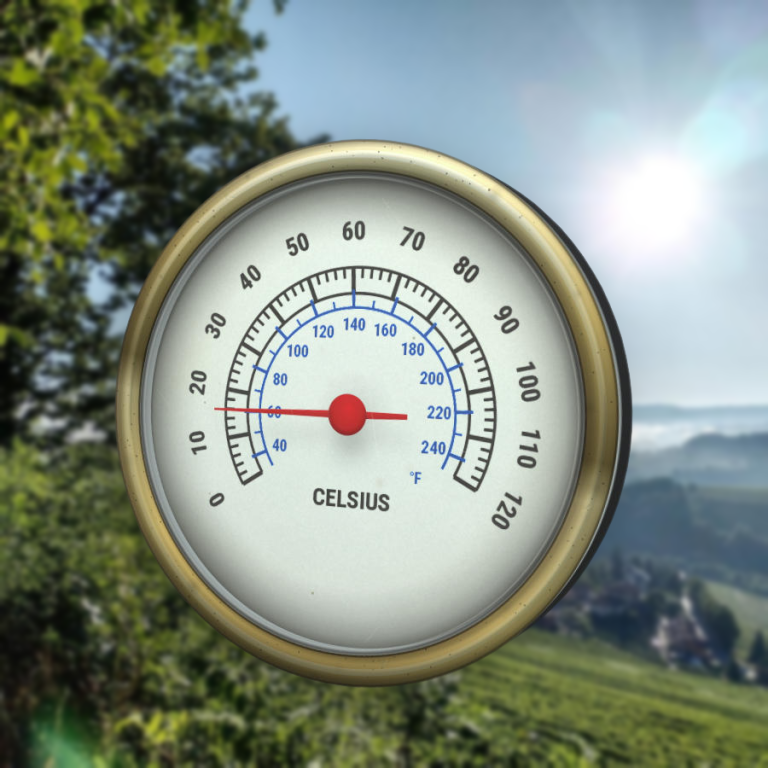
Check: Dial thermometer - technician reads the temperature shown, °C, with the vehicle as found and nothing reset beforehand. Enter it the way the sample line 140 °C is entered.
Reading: 16 °C
